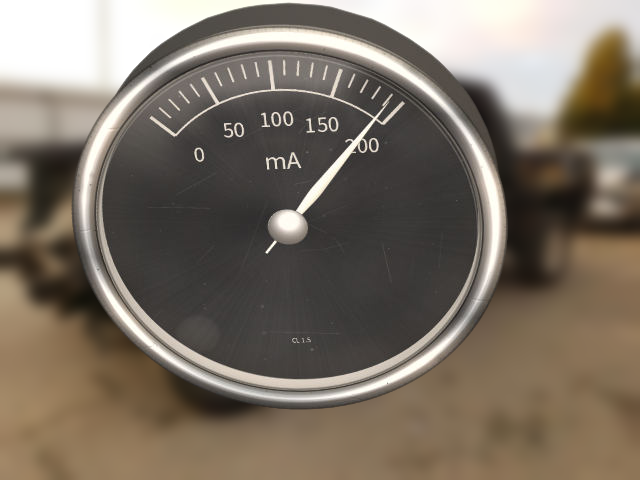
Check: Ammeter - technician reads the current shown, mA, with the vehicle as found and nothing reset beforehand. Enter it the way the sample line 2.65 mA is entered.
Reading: 190 mA
